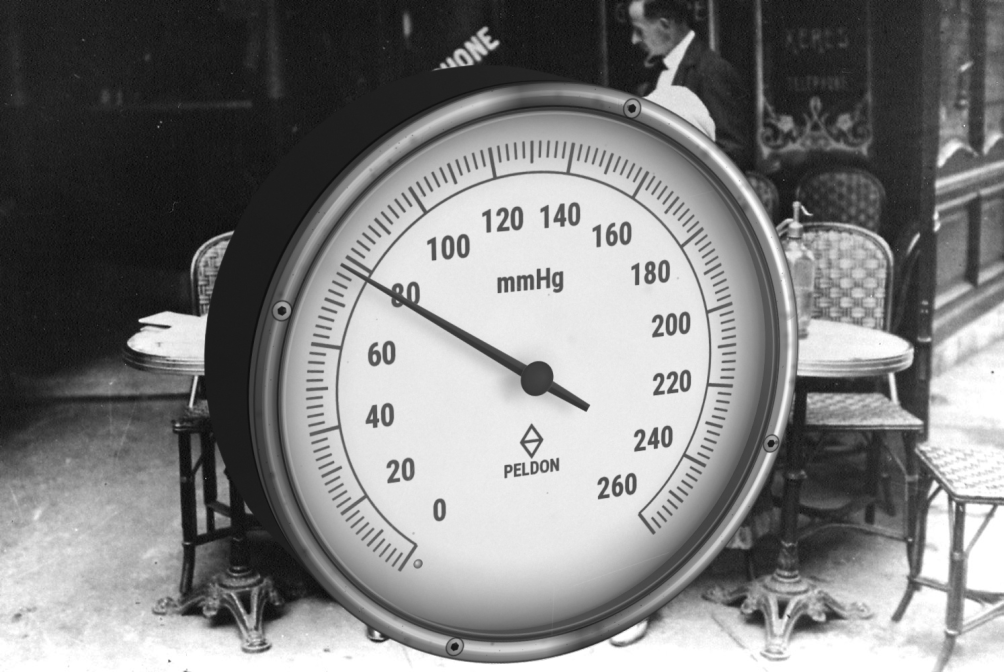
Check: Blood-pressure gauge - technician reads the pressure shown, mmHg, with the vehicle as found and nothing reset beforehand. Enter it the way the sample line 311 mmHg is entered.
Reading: 78 mmHg
